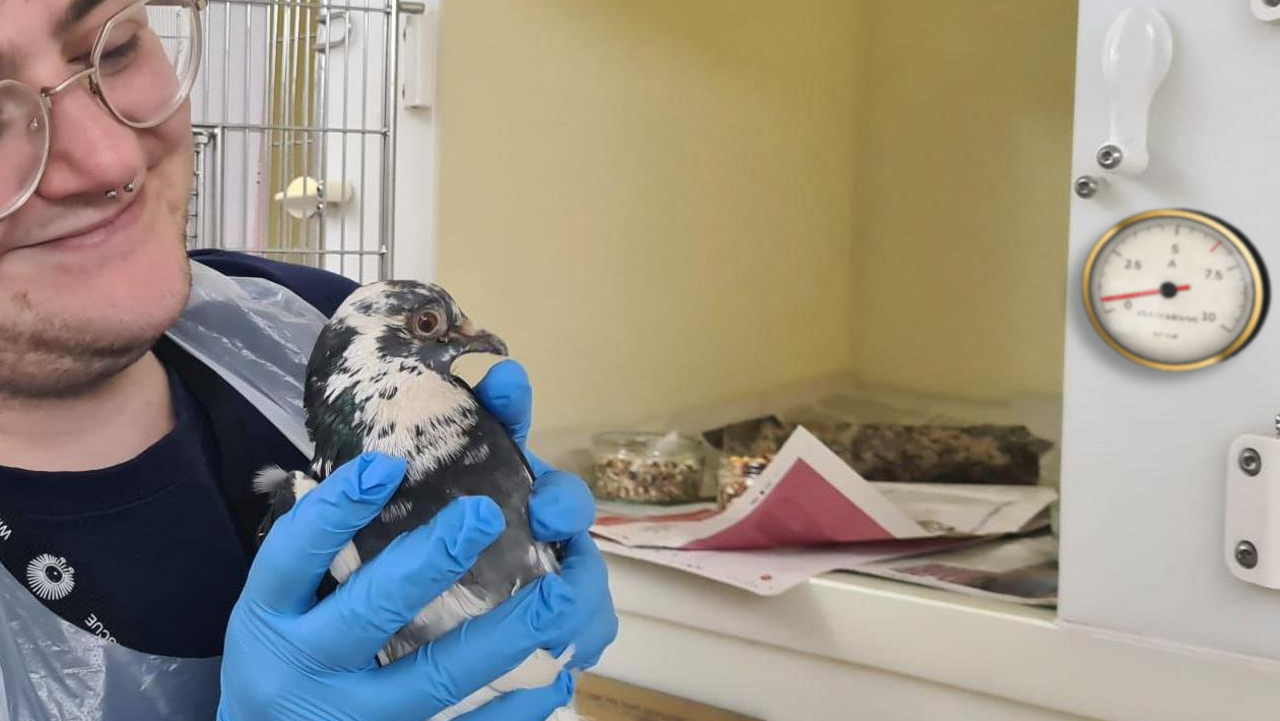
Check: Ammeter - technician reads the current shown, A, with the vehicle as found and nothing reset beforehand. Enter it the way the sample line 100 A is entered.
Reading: 0.5 A
